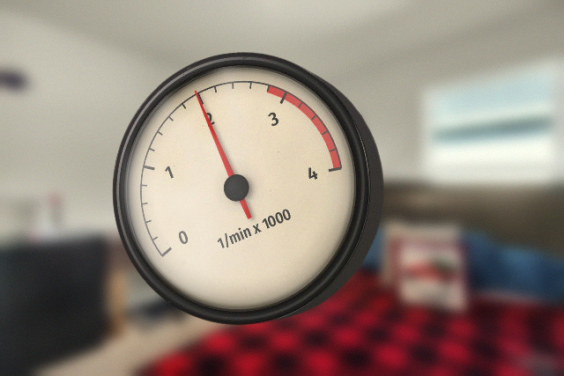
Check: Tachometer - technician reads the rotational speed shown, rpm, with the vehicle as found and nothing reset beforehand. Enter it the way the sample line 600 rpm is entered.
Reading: 2000 rpm
